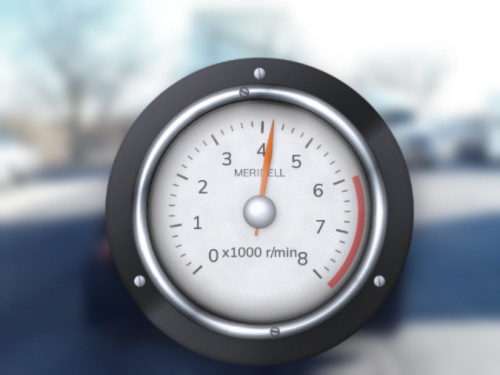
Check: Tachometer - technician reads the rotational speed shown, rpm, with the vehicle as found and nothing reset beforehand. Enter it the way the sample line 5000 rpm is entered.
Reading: 4200 rpm
